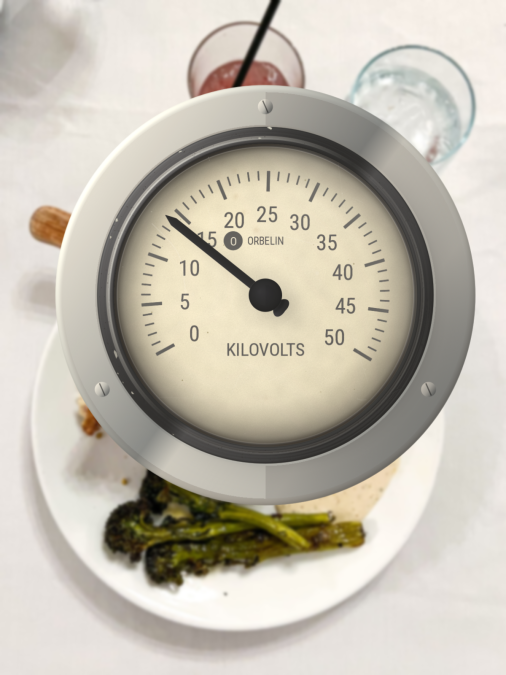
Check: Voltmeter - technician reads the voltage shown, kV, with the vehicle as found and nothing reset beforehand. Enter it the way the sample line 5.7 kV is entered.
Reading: 14 kV
